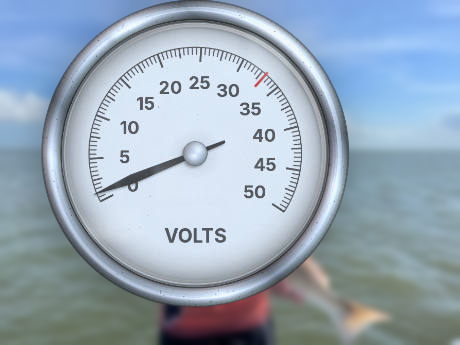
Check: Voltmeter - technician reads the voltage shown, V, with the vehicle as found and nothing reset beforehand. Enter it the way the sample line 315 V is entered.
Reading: 1 V
